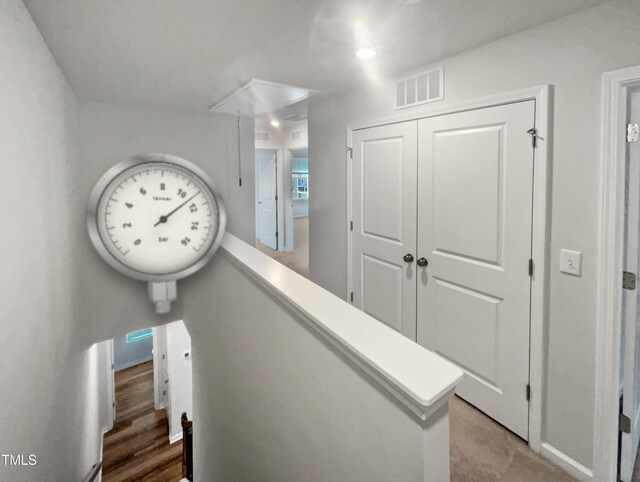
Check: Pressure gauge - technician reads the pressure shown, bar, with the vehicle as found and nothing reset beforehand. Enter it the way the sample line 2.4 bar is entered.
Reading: 11 bar
